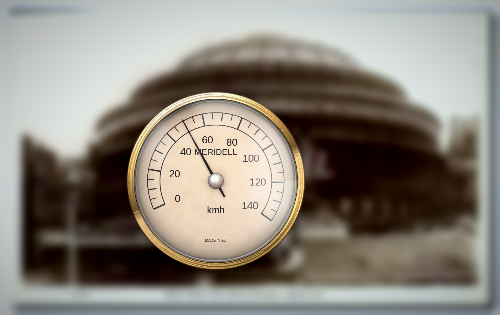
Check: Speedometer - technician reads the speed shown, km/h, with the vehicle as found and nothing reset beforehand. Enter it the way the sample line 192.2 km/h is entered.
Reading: 50 km/h
